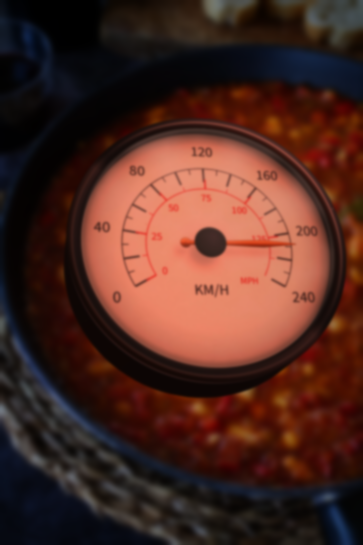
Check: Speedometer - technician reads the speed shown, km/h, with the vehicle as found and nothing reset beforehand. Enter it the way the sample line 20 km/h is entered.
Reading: 210 km/h
